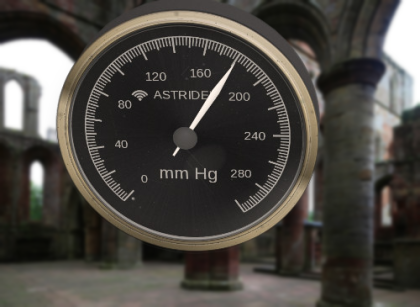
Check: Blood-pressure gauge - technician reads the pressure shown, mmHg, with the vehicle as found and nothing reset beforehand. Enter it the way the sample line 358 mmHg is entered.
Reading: 180 mmHg
